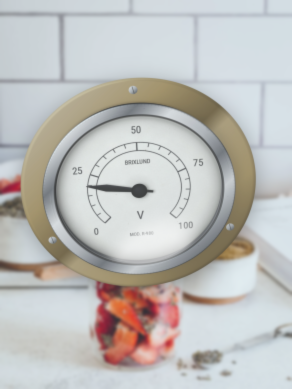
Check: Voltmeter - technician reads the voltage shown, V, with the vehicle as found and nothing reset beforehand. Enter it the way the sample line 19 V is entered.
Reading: 20 V
